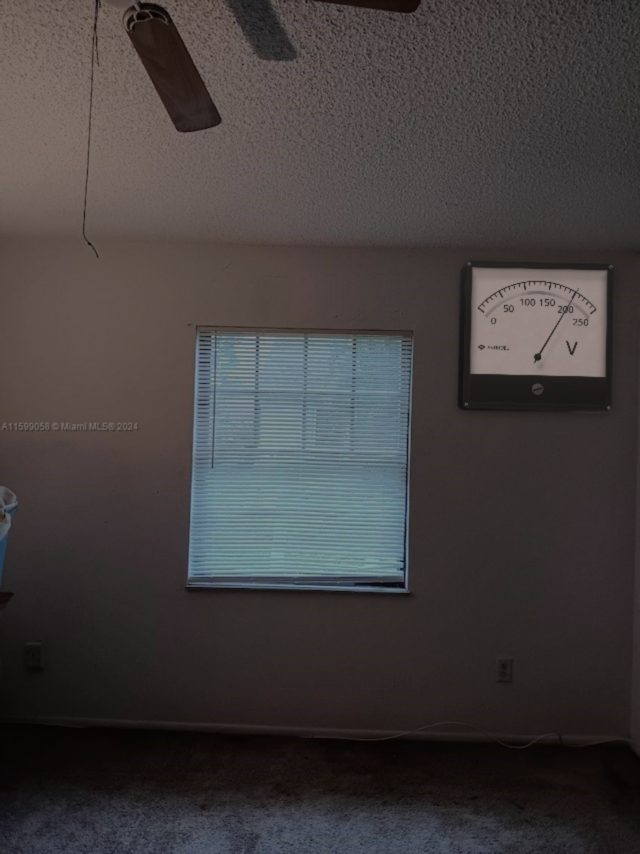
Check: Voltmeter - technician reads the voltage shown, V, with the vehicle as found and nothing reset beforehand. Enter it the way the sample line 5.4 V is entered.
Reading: 200 V
